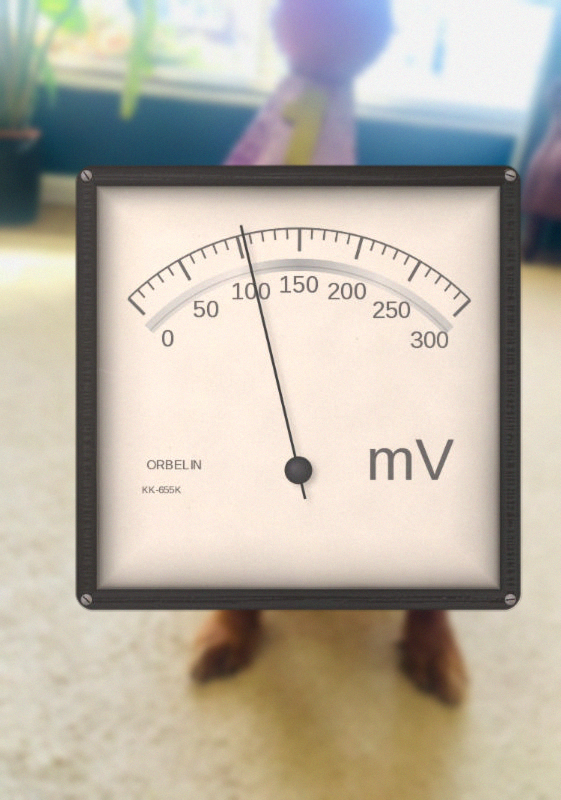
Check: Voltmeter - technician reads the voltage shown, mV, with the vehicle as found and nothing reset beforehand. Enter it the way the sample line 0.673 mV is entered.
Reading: 105 mV
